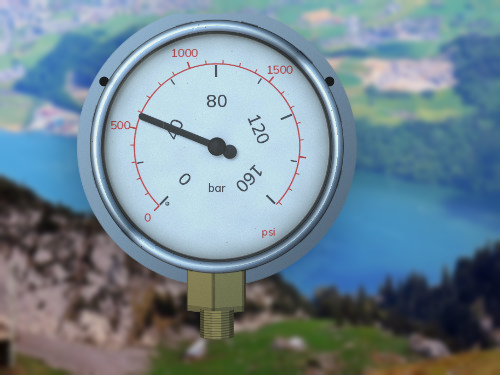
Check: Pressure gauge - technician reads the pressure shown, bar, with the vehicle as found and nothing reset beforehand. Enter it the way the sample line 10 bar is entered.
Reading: 40 bar
